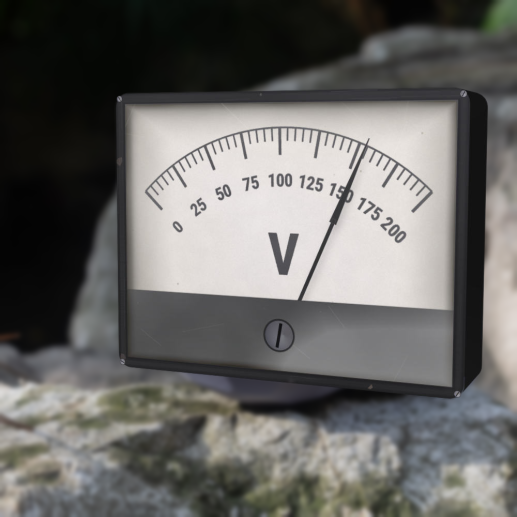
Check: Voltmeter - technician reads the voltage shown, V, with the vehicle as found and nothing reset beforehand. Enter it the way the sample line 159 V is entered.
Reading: 155 V
